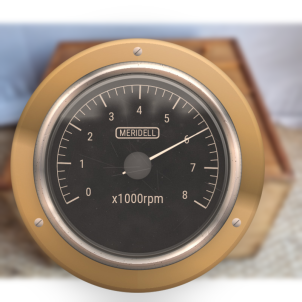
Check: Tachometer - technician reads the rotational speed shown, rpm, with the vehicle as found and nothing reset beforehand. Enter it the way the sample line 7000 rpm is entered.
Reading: 6000 rpm
